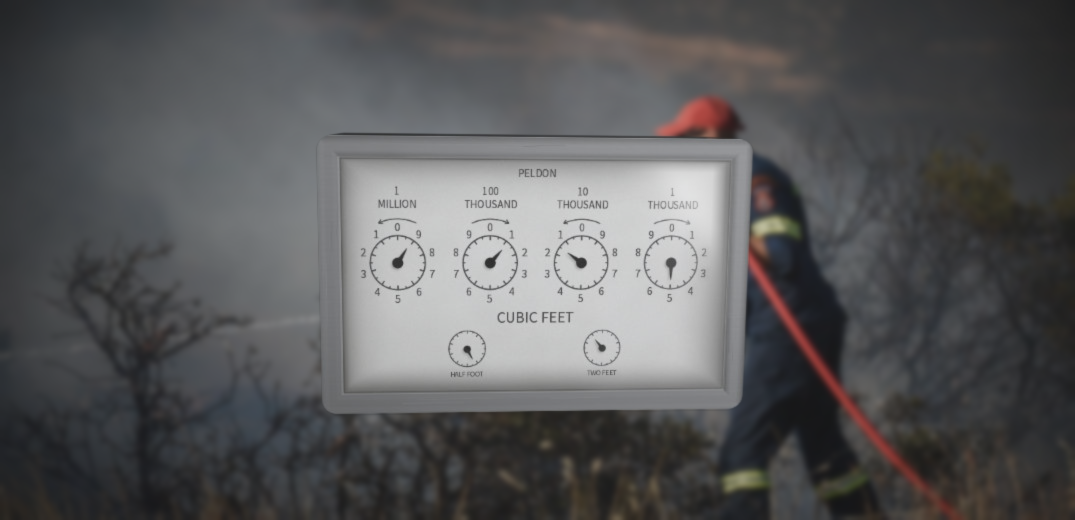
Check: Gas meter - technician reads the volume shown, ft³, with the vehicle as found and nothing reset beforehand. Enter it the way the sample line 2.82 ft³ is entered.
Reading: 911500 ft³
